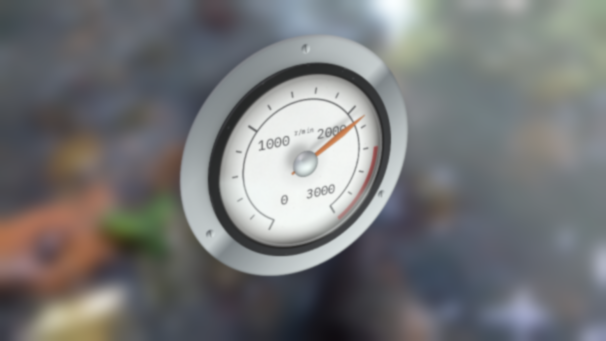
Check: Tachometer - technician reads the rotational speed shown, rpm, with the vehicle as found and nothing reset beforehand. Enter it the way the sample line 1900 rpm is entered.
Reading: 2100 rpm
